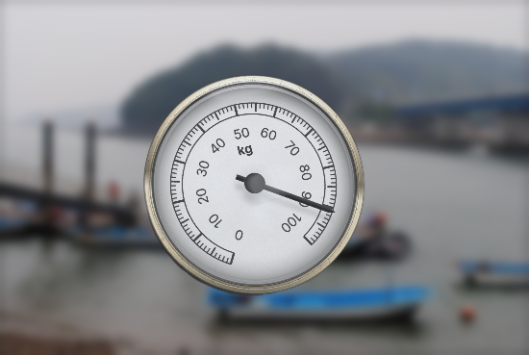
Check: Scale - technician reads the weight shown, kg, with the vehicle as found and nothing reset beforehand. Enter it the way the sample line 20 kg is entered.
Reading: 91 kg
